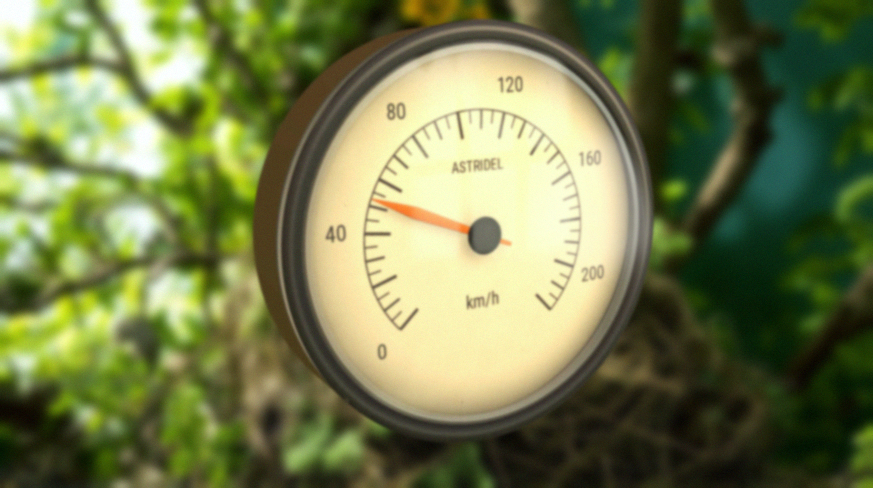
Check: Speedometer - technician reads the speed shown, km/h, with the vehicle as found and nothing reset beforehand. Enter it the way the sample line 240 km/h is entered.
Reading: 52.5 km/h
